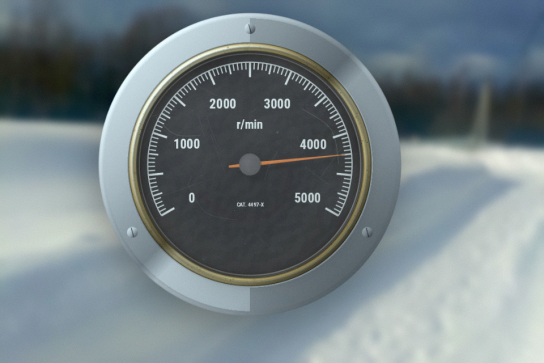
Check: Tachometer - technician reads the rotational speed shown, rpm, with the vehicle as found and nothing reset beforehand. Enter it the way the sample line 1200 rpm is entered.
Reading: 4250 rpm
